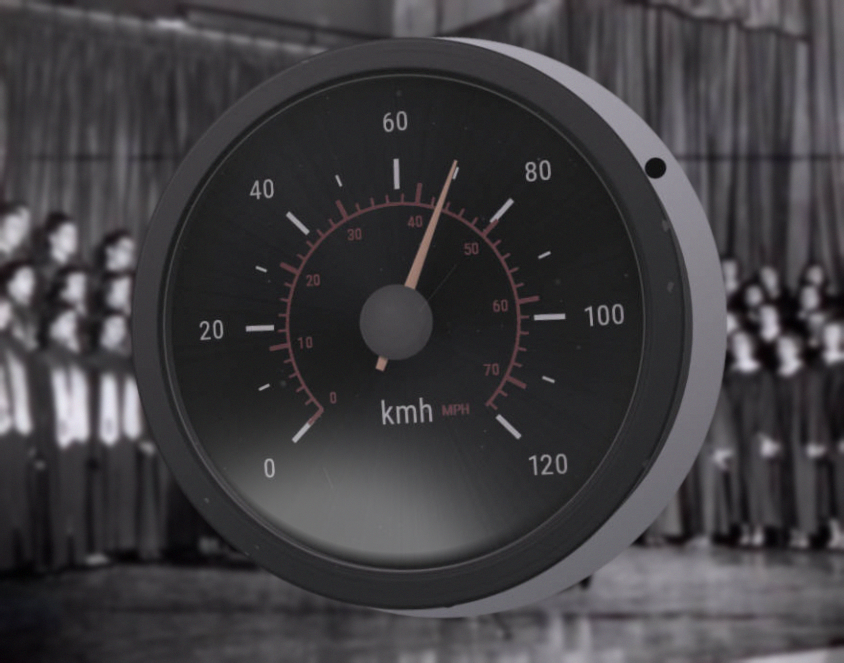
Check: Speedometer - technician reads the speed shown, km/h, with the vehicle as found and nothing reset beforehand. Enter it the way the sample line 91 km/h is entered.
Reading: 70 km/h
